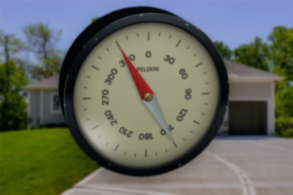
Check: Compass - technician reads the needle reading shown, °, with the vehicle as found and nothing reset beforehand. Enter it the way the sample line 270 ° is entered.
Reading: 330 °
